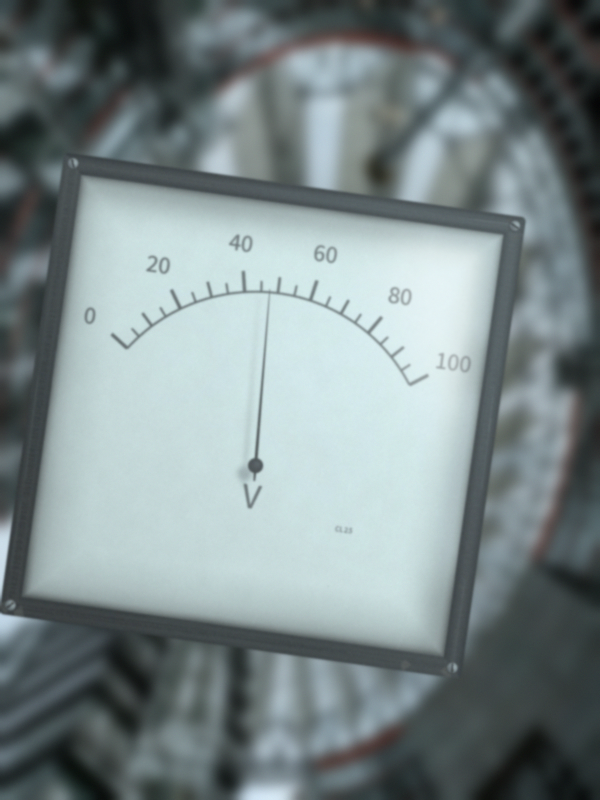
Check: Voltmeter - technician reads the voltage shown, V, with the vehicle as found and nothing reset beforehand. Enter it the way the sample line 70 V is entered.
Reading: 47.5 V
